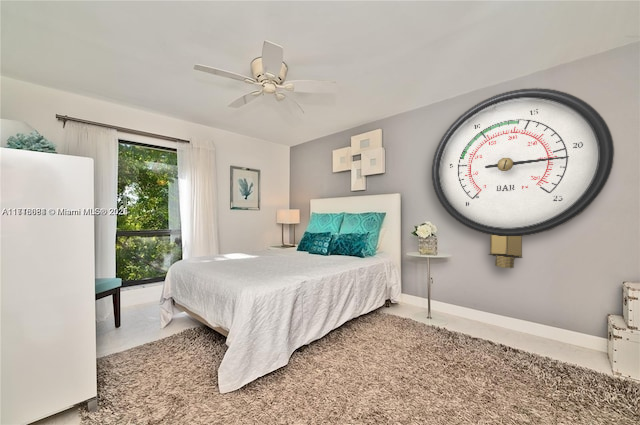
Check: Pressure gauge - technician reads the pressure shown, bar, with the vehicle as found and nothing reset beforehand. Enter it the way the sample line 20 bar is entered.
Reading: 21 bar
